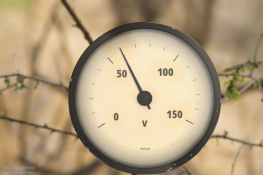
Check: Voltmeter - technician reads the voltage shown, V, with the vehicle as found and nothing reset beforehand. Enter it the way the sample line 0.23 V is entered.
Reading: 60 V
